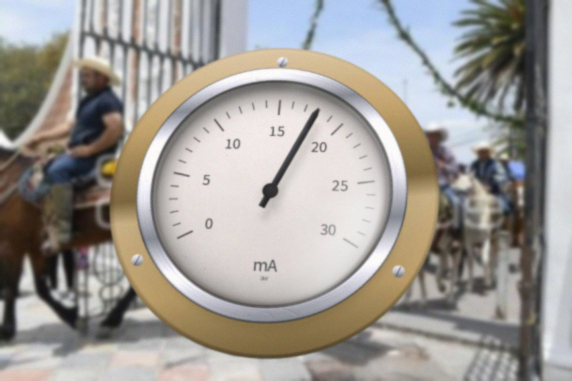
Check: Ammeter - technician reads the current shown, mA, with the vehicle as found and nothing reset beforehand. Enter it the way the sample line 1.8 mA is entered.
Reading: 18 mA
